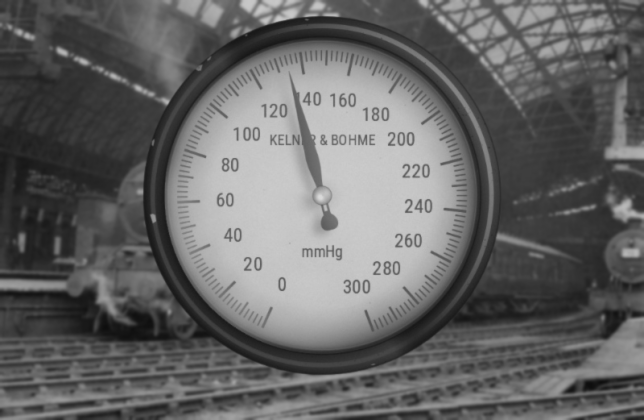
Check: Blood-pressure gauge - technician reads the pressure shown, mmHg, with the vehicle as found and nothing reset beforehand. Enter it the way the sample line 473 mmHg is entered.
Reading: 134 mmHg
